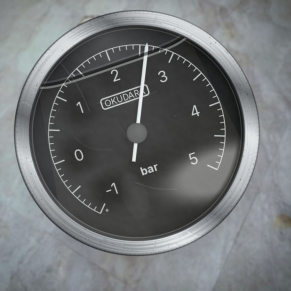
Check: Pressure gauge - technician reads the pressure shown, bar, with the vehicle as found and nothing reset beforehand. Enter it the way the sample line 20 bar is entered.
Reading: 2.6 bar
